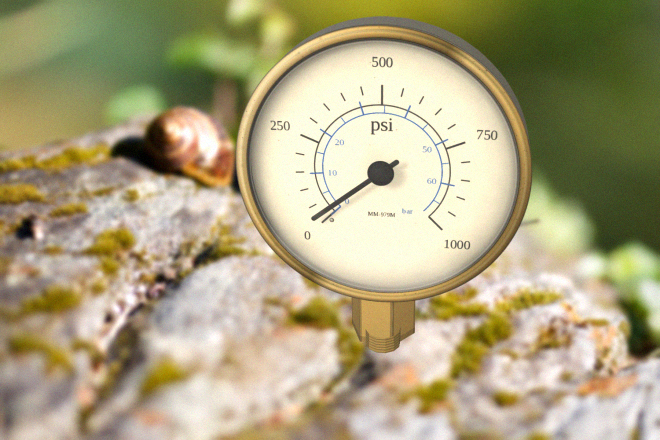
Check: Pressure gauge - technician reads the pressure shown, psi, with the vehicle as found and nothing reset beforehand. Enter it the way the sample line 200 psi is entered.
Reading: 25 psi
